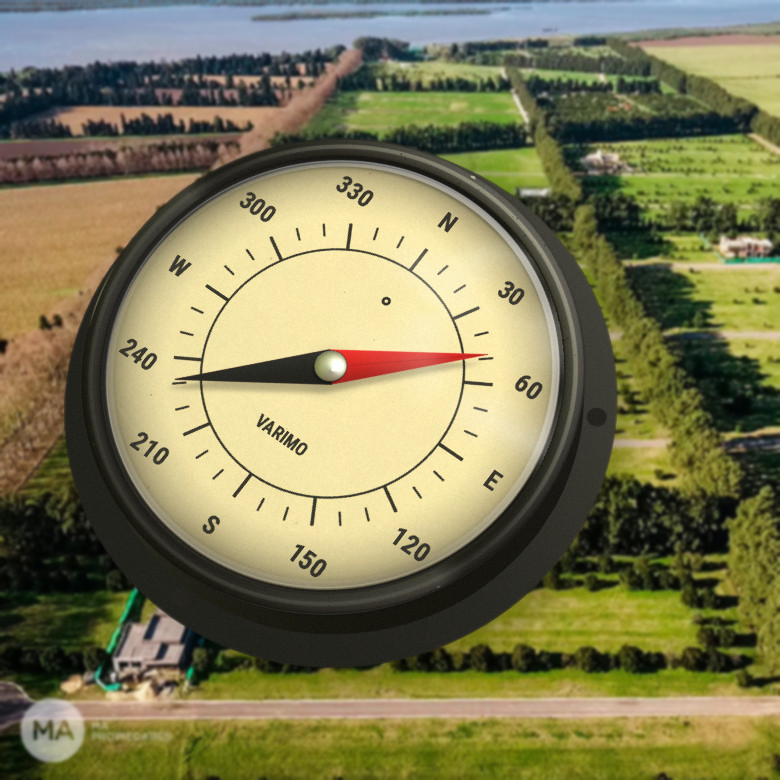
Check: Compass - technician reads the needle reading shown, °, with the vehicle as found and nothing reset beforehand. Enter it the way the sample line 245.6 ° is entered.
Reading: 50 °
